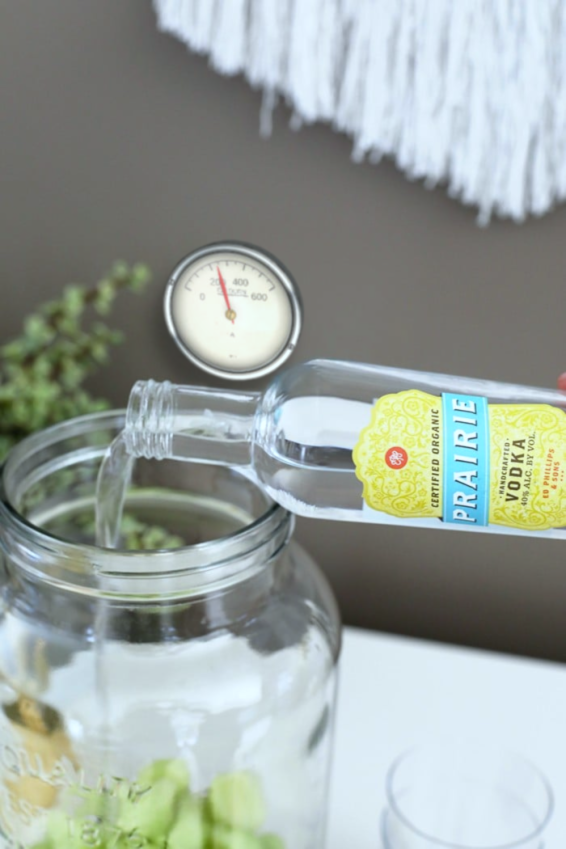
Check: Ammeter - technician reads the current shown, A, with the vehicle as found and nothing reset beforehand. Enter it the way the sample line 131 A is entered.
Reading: 250 A
